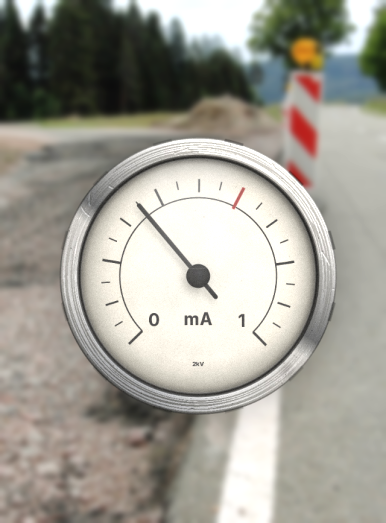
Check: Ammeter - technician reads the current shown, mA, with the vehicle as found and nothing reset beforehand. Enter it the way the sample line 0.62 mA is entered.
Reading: 0.35 mA
